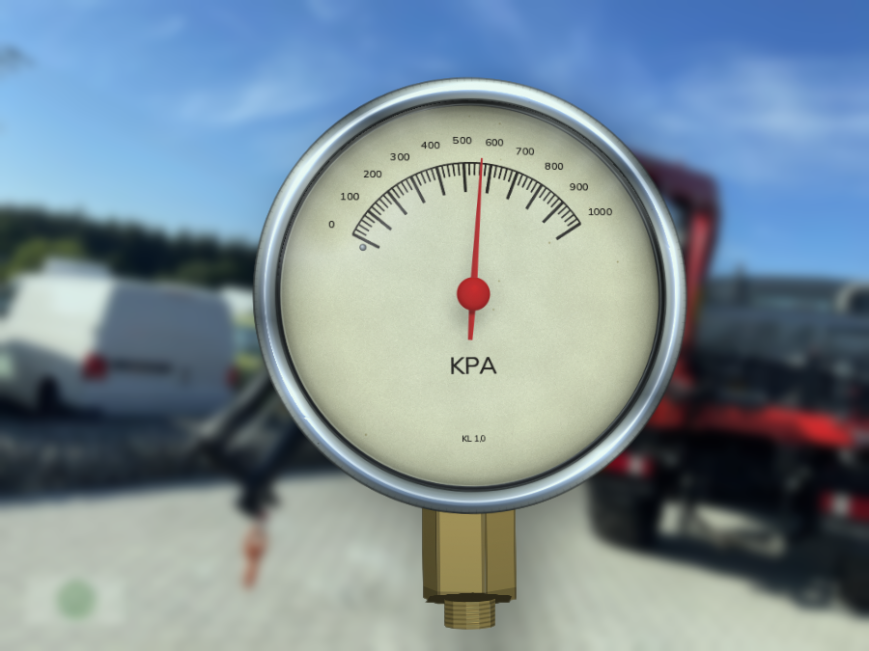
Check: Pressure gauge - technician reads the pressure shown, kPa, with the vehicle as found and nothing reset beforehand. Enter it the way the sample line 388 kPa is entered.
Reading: 560 kPa
